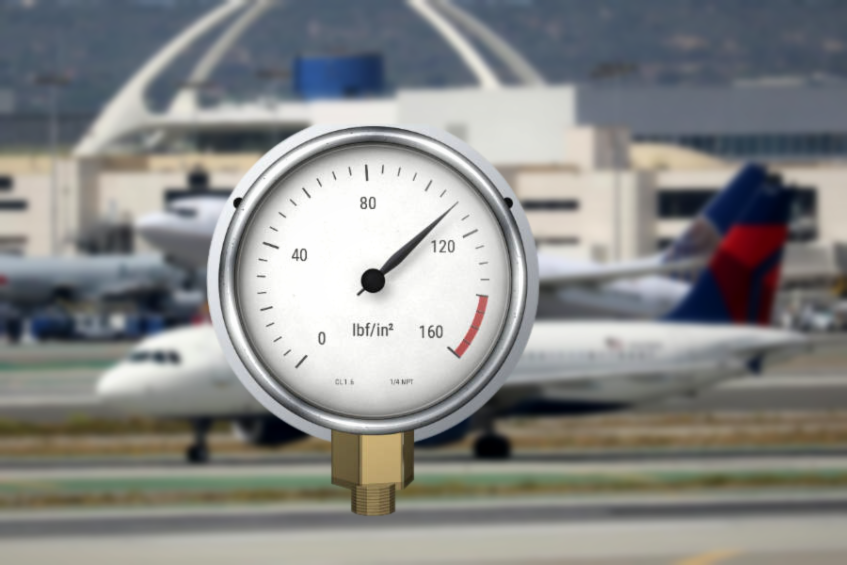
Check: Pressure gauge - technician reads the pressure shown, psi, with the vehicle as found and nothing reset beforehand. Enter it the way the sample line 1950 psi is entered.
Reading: 110 psi
